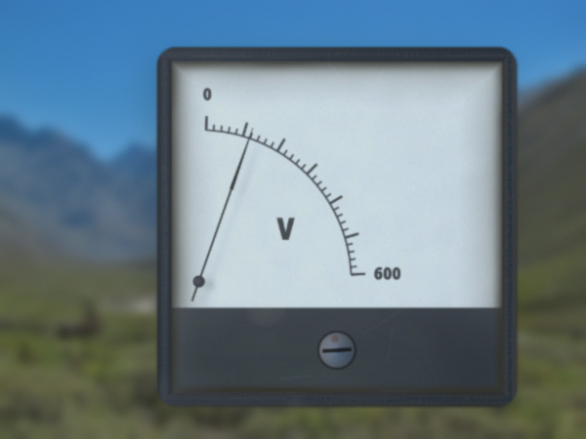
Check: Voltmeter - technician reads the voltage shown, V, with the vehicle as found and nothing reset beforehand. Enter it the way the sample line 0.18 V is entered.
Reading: 120 V
